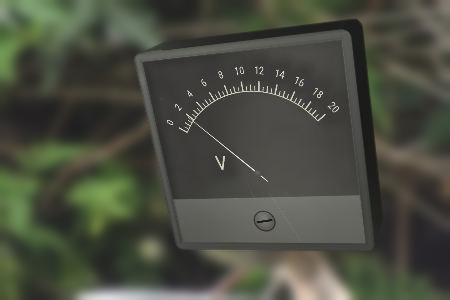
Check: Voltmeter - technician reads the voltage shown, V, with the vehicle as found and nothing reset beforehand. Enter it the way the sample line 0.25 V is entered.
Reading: 2 V
